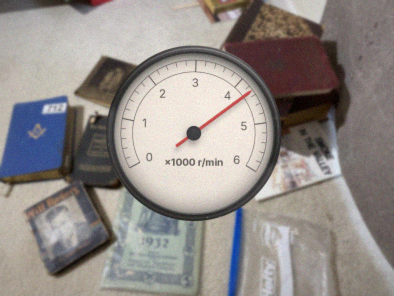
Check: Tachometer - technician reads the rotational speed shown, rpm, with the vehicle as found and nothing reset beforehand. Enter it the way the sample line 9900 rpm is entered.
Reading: 4300 rpm
